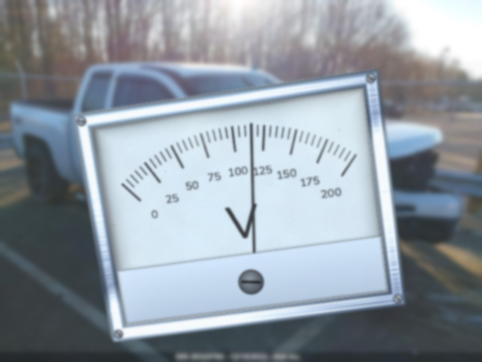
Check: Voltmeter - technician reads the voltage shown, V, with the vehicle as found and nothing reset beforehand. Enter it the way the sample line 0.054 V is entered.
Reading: 115 V
